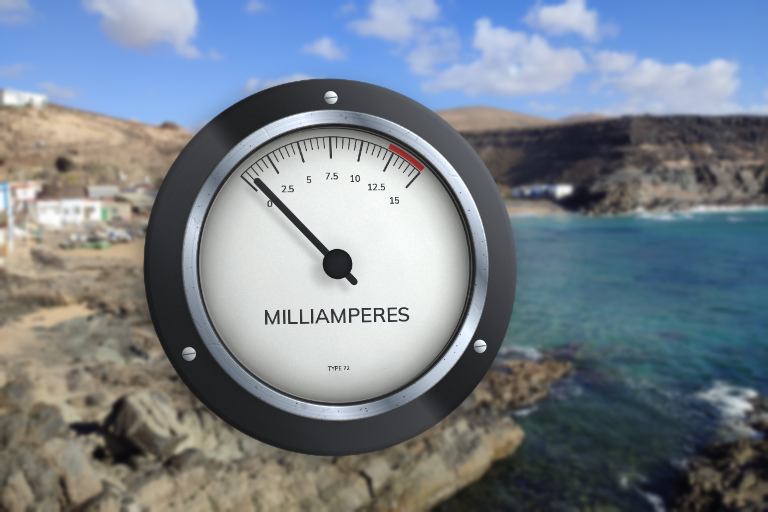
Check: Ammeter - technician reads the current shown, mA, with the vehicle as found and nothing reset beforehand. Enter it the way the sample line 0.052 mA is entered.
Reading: 0.5 mA
